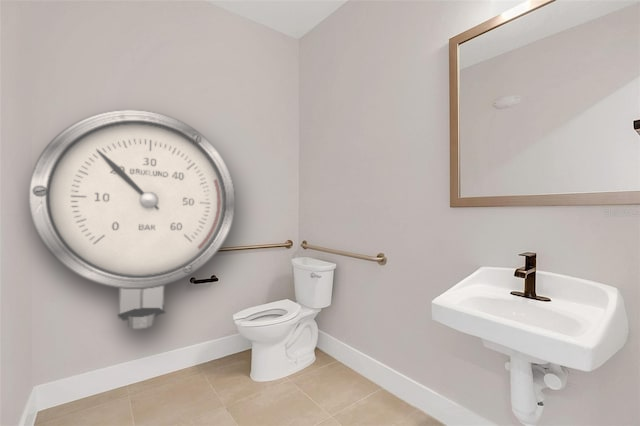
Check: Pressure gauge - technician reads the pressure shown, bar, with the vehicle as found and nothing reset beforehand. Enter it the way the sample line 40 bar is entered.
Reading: 20 bar
